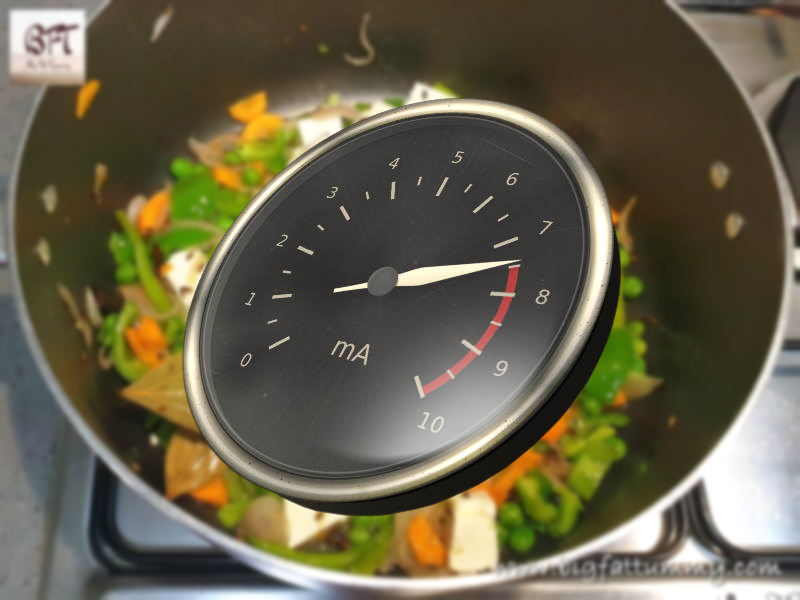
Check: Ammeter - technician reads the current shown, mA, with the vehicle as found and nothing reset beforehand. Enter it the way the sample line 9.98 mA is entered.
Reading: 7.5 mA
